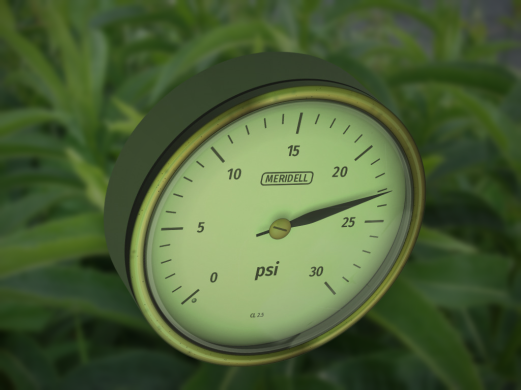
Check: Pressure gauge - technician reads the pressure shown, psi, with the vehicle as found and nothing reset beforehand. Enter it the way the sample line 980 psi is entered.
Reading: 23 psi
